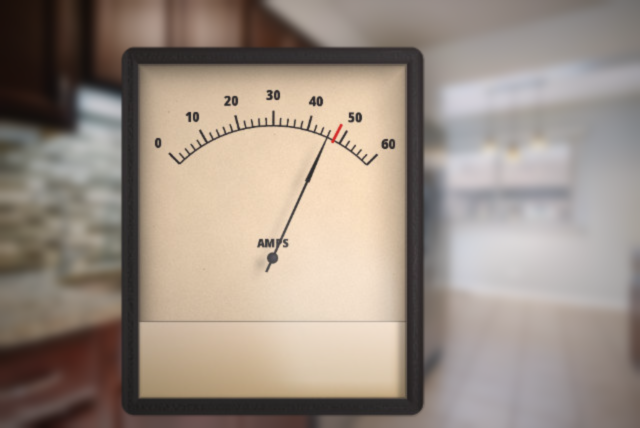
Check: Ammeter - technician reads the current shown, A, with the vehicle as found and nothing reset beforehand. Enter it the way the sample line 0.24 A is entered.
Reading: 46 A
